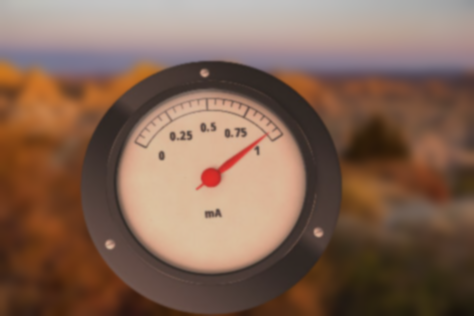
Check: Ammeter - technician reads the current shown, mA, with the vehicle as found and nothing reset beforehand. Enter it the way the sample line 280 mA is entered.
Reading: 0.95 mA
